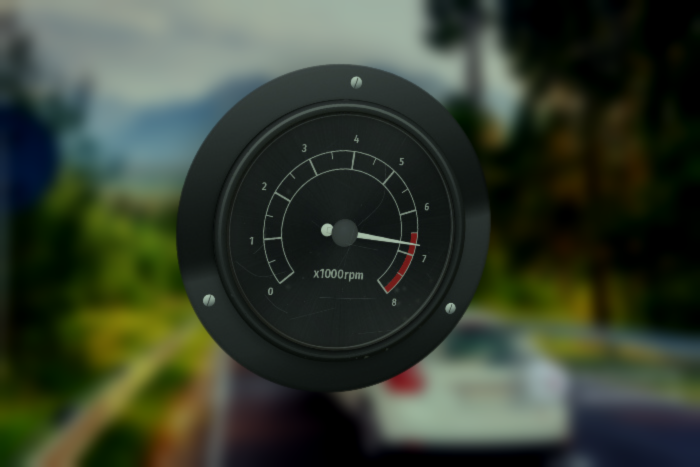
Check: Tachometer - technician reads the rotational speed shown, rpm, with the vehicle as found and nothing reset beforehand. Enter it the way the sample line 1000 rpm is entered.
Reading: 6750 rpm
